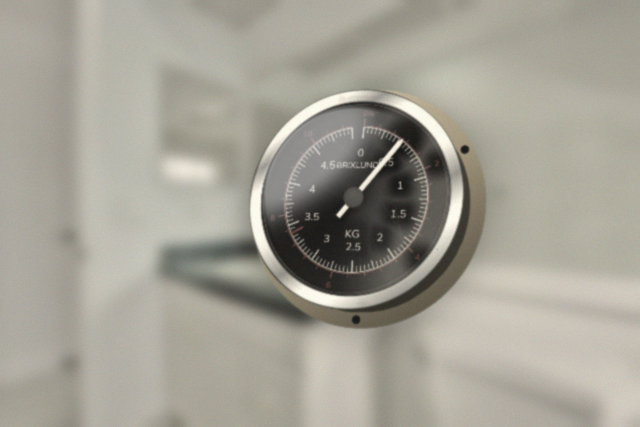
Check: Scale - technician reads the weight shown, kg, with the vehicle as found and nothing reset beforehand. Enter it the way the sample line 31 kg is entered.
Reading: 0.5 kg
